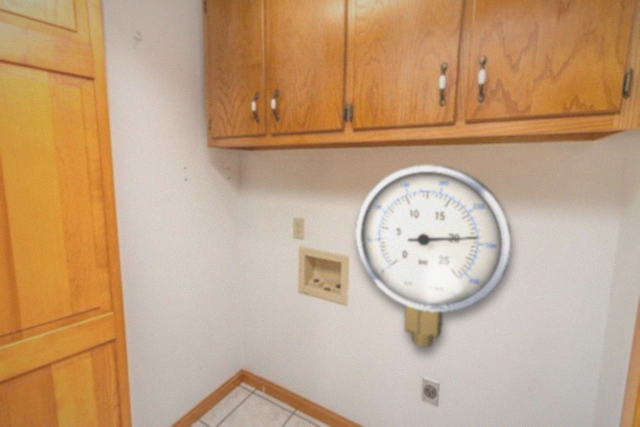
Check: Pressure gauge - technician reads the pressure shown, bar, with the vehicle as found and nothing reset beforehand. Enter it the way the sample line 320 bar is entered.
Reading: 20 bar
